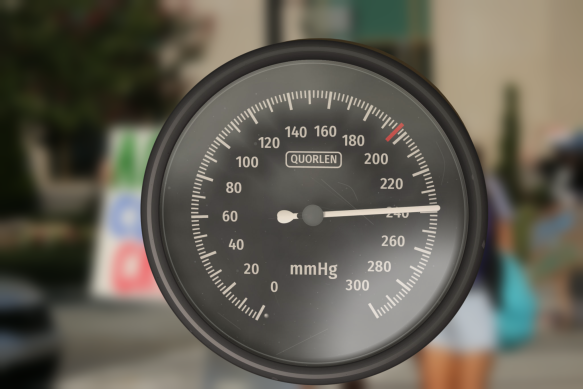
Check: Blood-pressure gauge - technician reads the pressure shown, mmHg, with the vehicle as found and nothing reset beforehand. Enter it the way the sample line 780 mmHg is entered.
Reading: 238 mmHg
